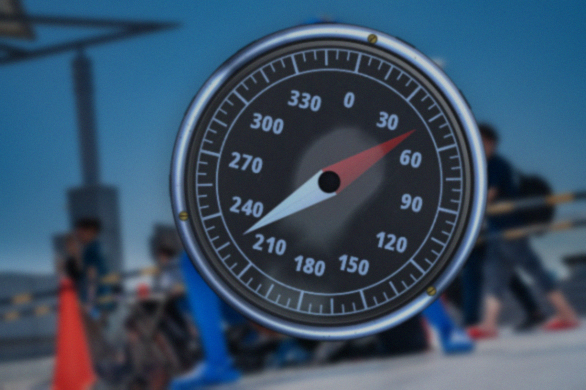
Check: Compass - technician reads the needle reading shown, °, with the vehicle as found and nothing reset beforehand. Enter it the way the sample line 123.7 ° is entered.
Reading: 45 °
